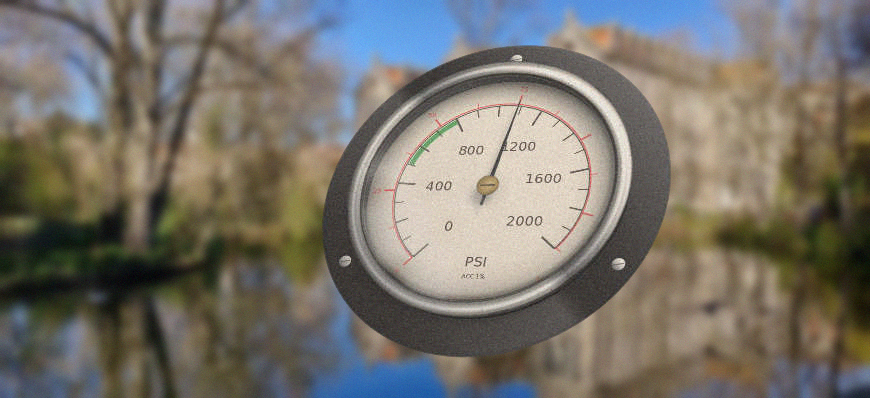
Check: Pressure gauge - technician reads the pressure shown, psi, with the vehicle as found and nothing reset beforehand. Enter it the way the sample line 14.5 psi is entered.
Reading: 1100 psi
